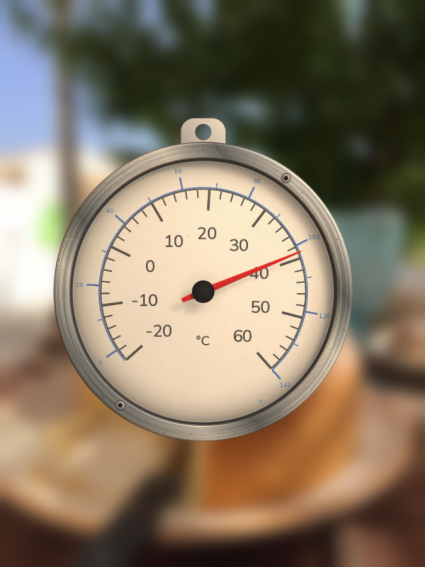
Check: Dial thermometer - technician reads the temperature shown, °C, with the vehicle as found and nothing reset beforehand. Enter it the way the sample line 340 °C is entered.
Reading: 39 °C
